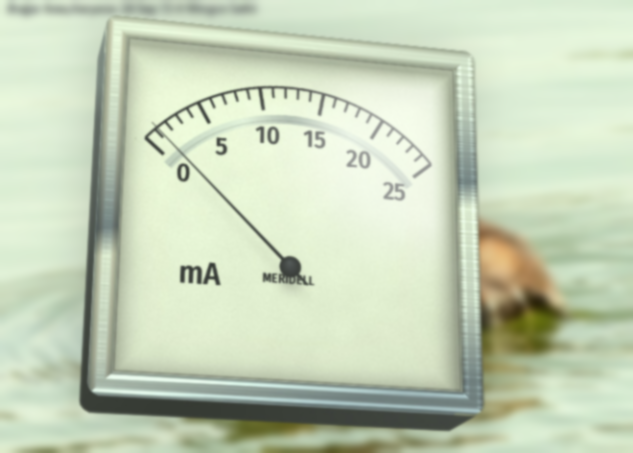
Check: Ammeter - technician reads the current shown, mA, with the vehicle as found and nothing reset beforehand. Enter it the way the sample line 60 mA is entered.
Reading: 1 mA
